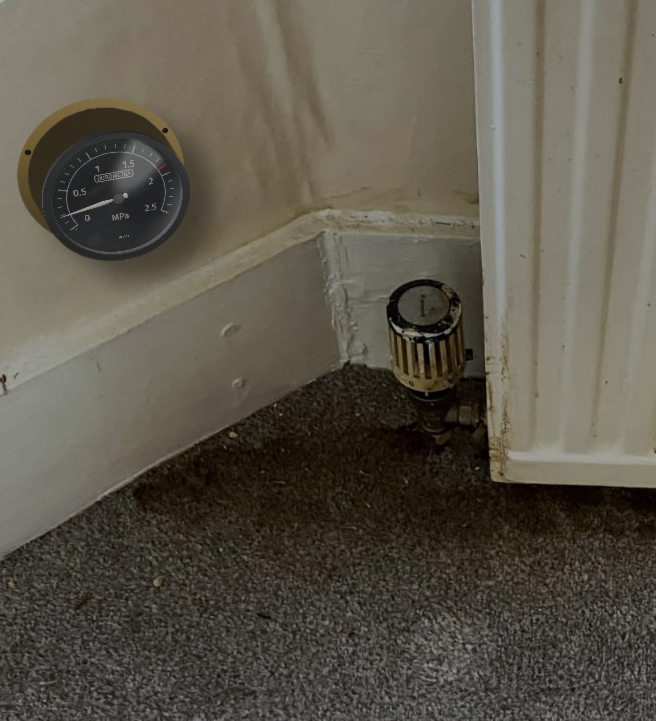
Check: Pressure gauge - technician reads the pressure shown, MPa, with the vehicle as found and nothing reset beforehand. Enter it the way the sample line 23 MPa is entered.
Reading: 0.2 MPa
